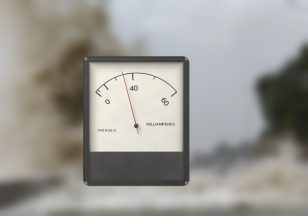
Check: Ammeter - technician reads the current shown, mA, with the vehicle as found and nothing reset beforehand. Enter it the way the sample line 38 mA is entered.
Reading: 35 mA
